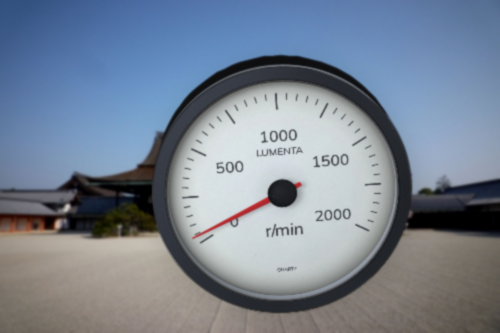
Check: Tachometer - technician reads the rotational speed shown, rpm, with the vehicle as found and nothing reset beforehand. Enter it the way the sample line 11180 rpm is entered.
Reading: 50 rpm
